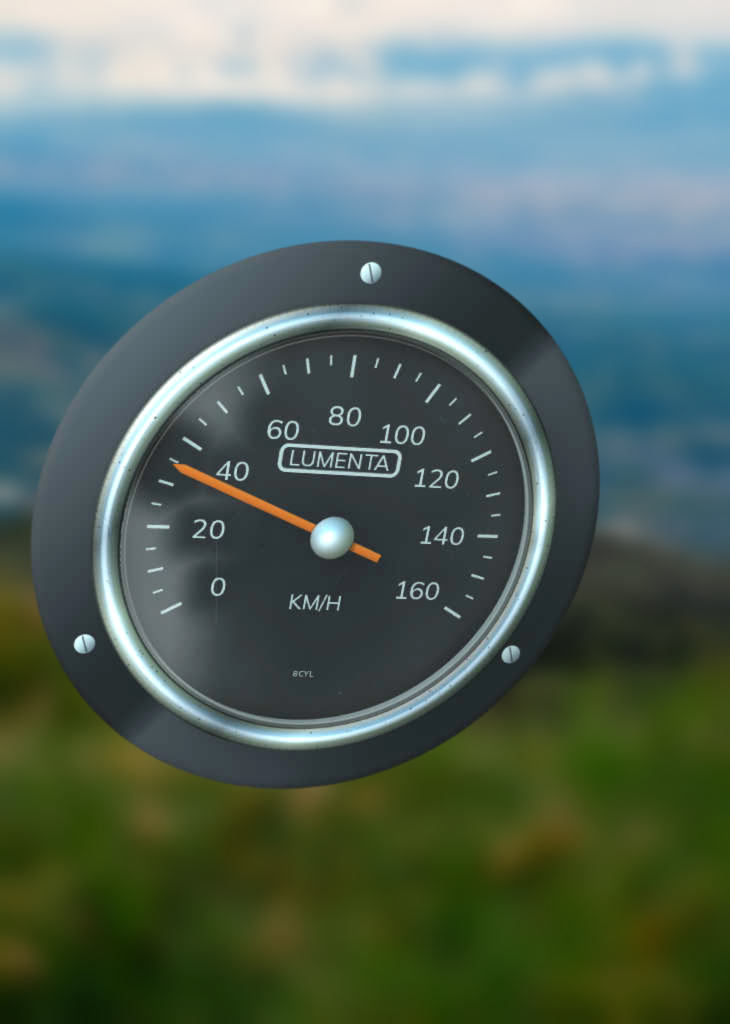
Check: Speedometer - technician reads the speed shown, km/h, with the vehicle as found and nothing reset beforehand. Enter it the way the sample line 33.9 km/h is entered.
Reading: 35 km/h
